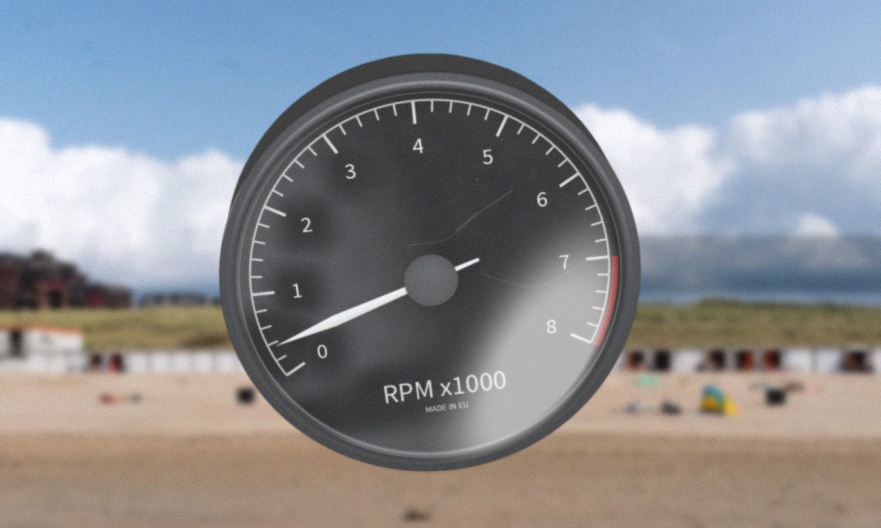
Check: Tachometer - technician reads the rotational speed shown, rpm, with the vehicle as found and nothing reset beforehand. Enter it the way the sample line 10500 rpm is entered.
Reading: 400 rpm
